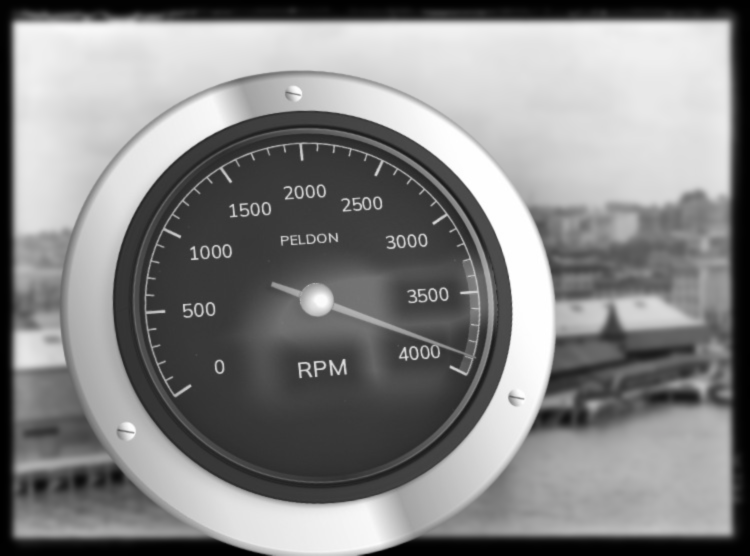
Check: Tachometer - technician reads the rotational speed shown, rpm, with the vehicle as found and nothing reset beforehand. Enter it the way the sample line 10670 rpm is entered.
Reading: 3900 rpm
